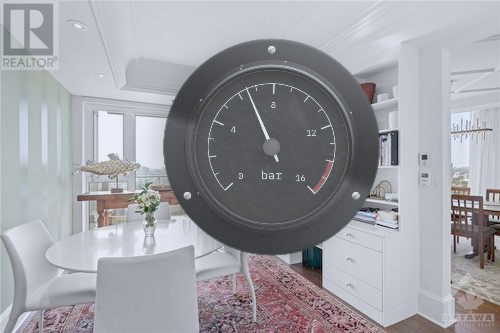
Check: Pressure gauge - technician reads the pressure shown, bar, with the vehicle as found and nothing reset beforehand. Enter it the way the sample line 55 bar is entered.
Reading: 6.5 bar
